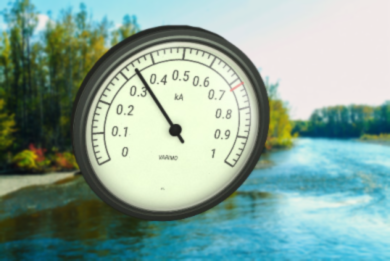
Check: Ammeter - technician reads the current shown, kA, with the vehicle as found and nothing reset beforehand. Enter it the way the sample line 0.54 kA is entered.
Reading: 0.34 kA
